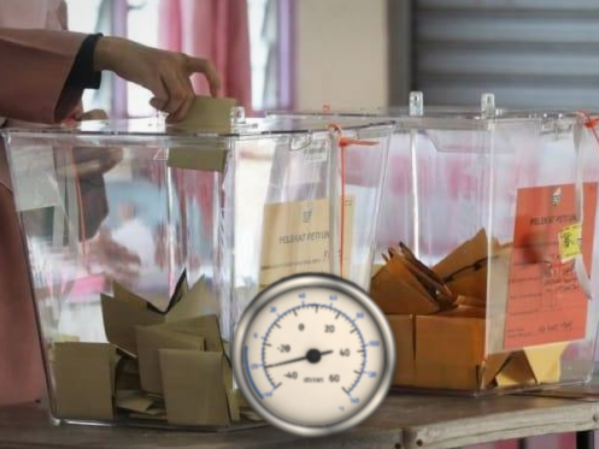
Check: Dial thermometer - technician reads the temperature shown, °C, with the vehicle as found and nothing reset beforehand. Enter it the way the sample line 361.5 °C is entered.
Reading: -30 °C
